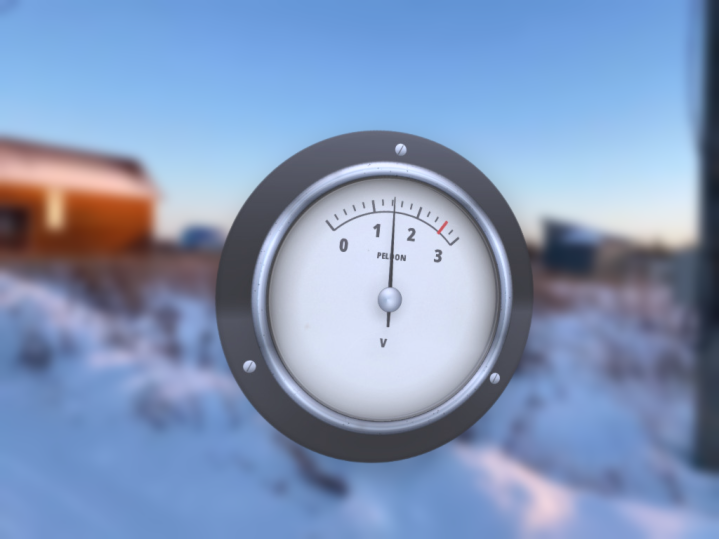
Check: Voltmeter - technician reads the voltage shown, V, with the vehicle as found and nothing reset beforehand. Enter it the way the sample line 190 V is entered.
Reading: 1.4 V
